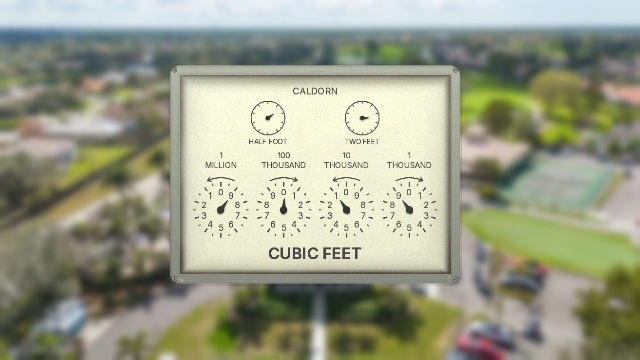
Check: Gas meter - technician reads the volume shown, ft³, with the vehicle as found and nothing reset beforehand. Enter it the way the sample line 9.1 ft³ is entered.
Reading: 900900 ft³
